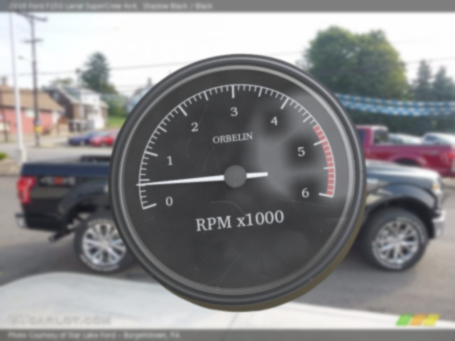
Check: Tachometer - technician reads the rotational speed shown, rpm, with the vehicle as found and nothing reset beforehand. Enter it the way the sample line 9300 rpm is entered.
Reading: 400 rpm
